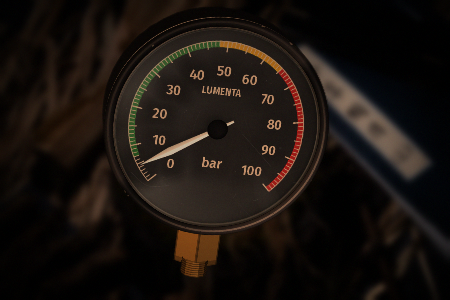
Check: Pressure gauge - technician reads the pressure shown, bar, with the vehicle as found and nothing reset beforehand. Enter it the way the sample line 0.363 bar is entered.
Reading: 5 bar
